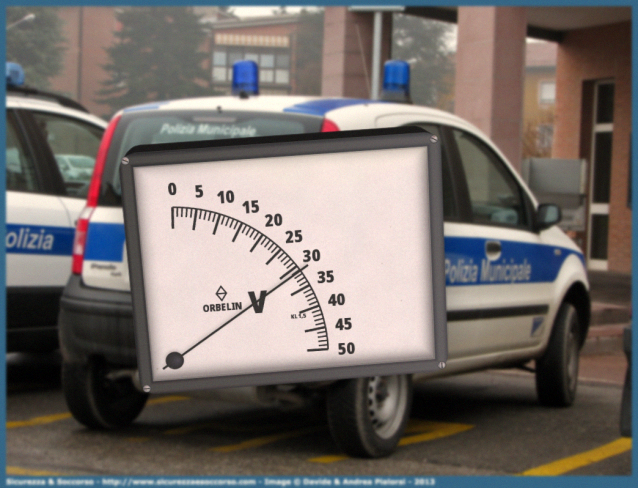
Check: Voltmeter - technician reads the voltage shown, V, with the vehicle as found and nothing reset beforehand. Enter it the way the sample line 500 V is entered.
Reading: 31 V
